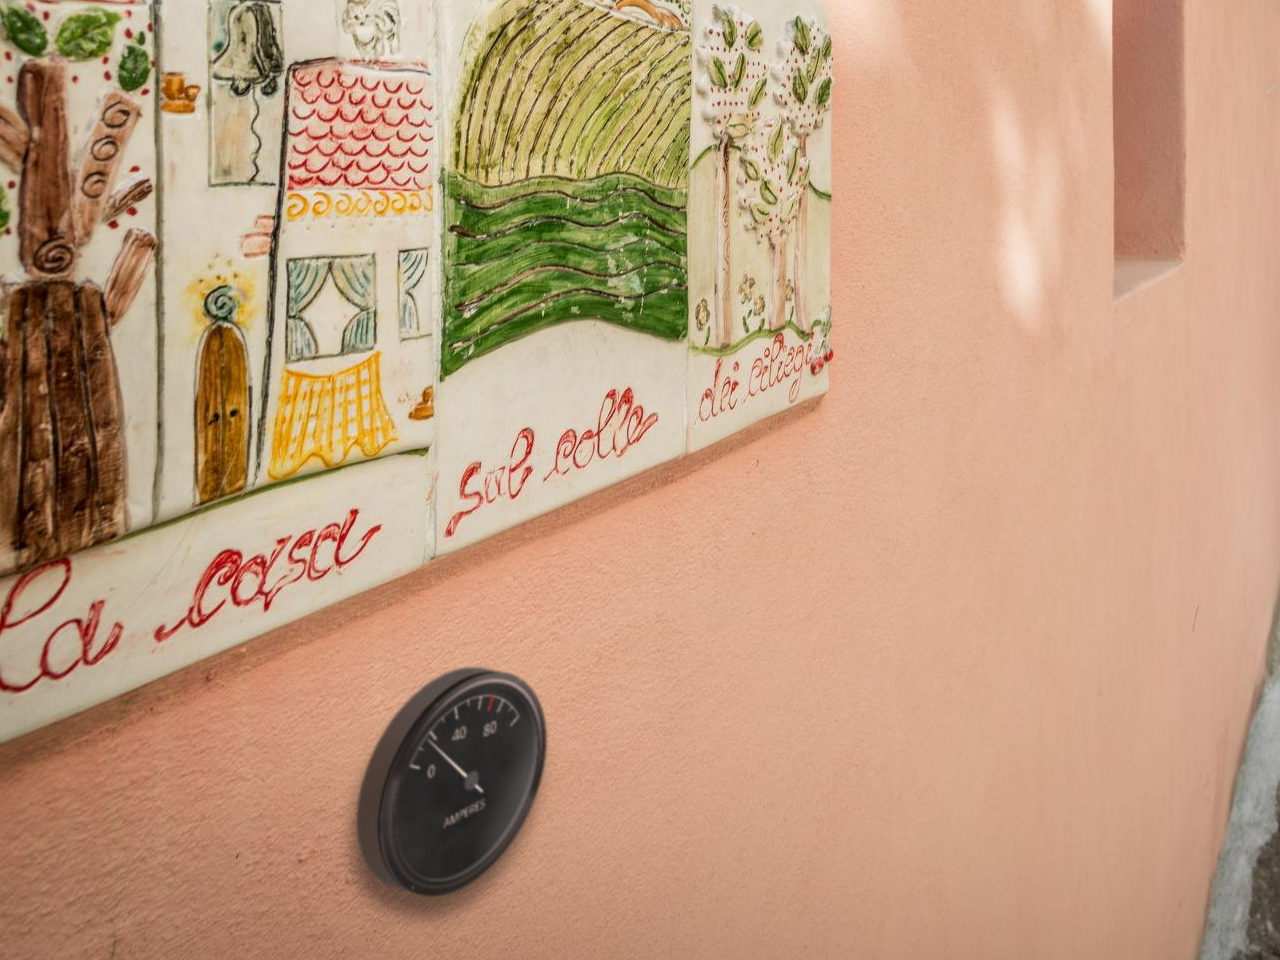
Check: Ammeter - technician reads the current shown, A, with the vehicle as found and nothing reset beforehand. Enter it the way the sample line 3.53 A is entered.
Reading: 15 A
